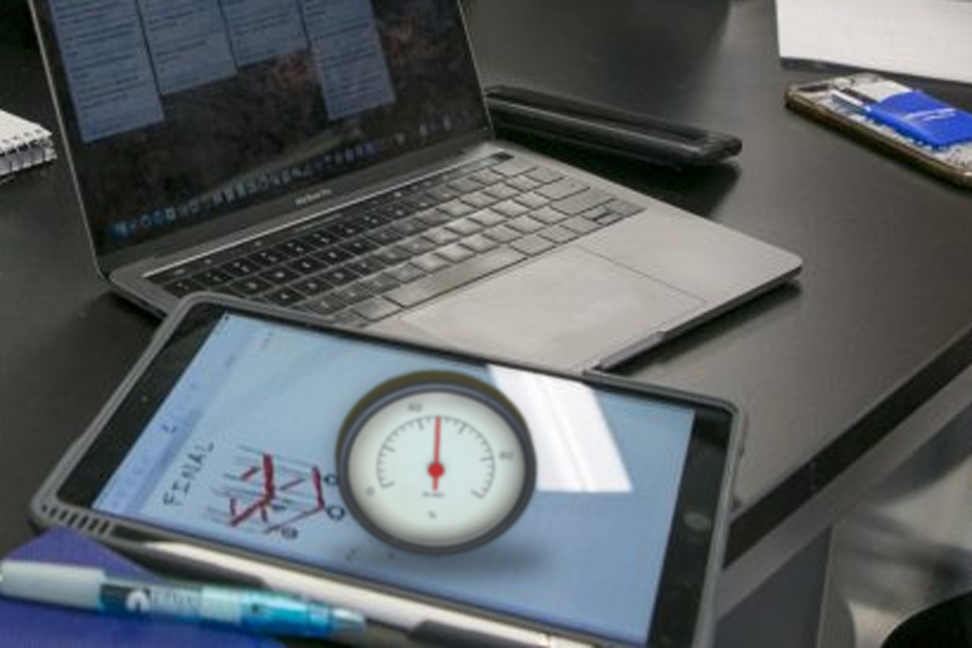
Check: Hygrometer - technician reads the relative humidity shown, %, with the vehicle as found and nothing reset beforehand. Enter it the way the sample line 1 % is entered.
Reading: 48 %
